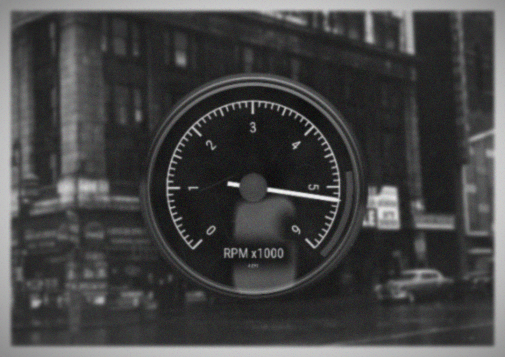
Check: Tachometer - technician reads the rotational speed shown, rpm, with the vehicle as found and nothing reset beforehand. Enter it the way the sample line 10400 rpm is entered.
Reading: 5200 rpm
